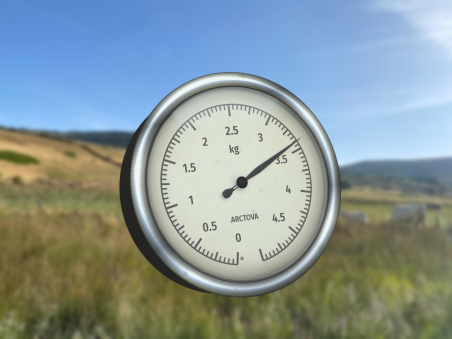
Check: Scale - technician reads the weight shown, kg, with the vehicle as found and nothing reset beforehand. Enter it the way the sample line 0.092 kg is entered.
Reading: 3.4 kg
